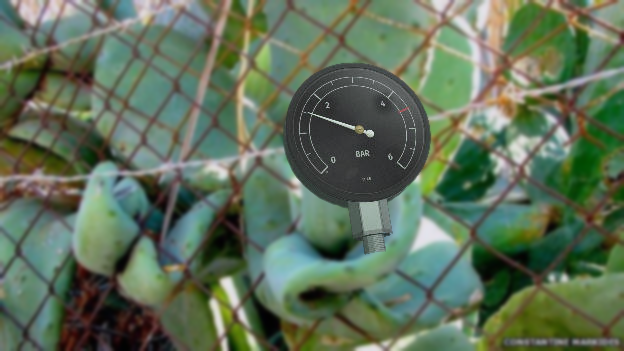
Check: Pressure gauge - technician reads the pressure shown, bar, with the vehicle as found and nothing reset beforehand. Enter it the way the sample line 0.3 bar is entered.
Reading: 1.5 bar
